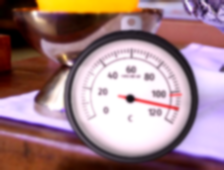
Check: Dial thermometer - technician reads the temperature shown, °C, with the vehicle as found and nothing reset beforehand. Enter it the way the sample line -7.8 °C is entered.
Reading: 110 °C
